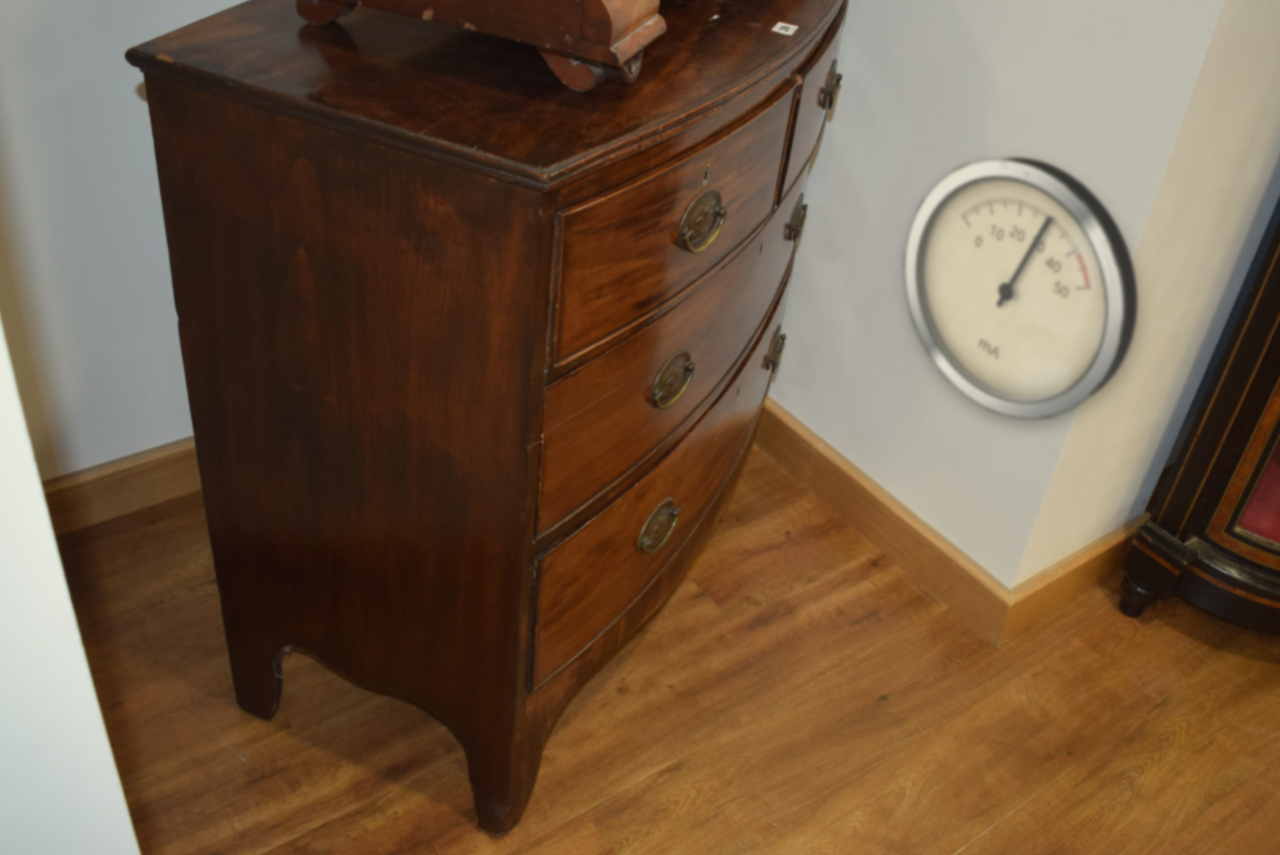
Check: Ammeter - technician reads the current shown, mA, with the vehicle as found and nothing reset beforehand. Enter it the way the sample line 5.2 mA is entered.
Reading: 30 mA
